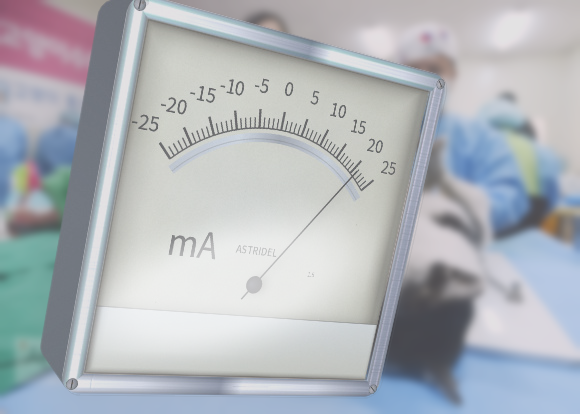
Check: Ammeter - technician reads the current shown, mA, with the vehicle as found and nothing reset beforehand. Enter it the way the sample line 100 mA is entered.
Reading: 20 mA
